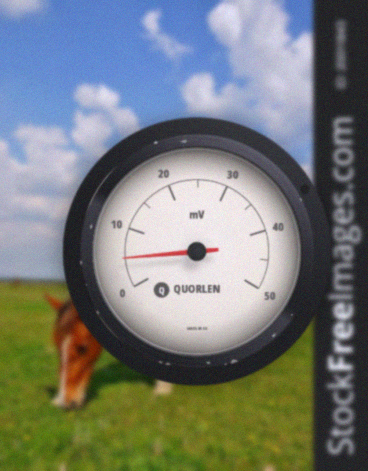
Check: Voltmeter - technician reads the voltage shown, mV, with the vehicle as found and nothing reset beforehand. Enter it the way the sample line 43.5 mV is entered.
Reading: 5 mV
